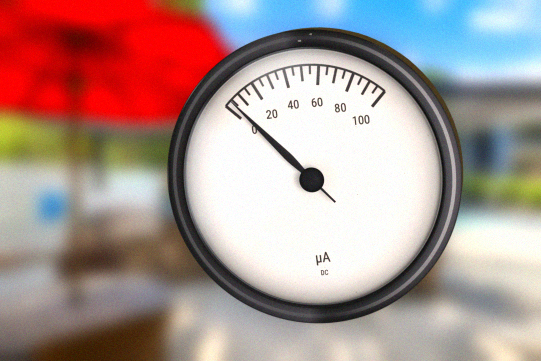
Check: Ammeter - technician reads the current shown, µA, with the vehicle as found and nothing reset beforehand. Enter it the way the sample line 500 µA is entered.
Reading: 5 µA
